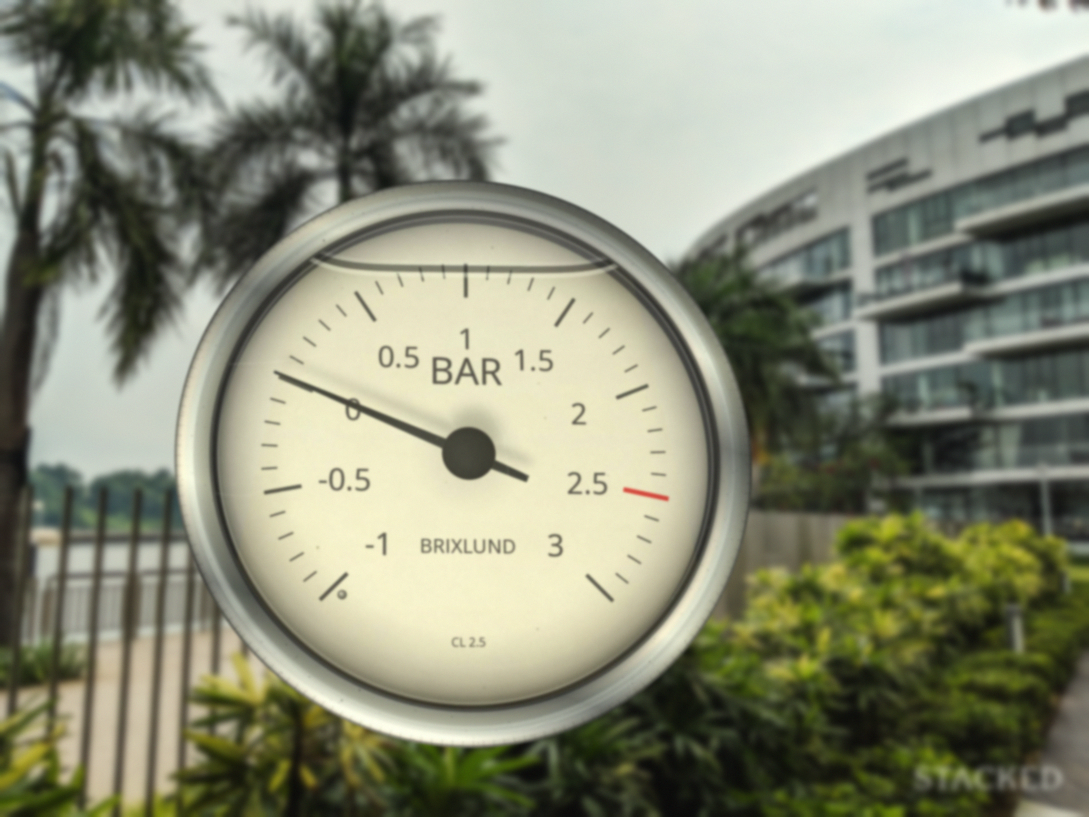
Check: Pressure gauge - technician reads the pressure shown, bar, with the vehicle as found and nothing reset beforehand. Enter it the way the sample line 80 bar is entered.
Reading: 0 bar
